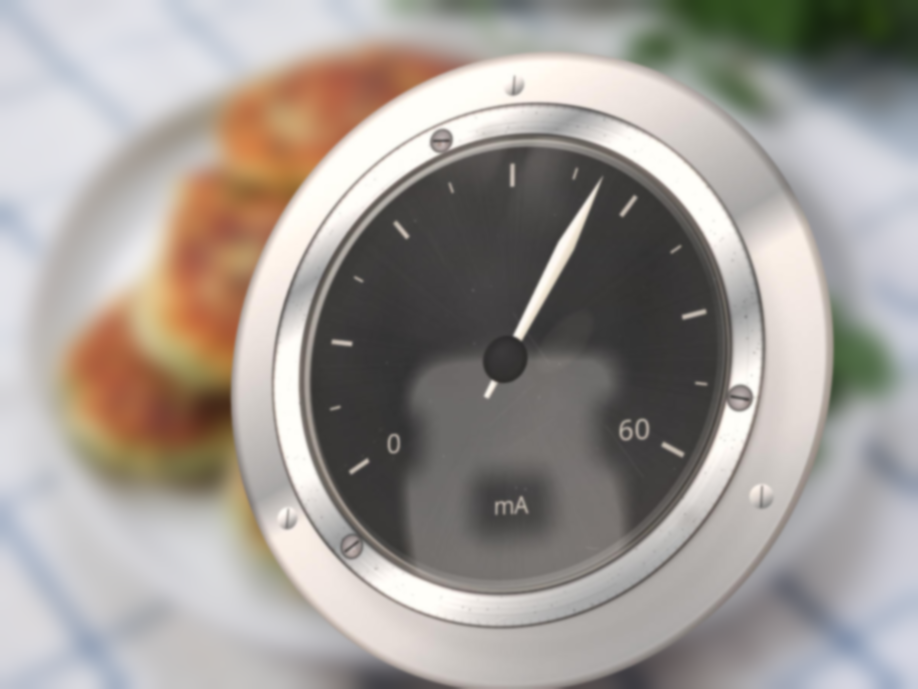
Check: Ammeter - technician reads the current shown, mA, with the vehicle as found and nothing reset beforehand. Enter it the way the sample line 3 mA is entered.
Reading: 37.5 mA
